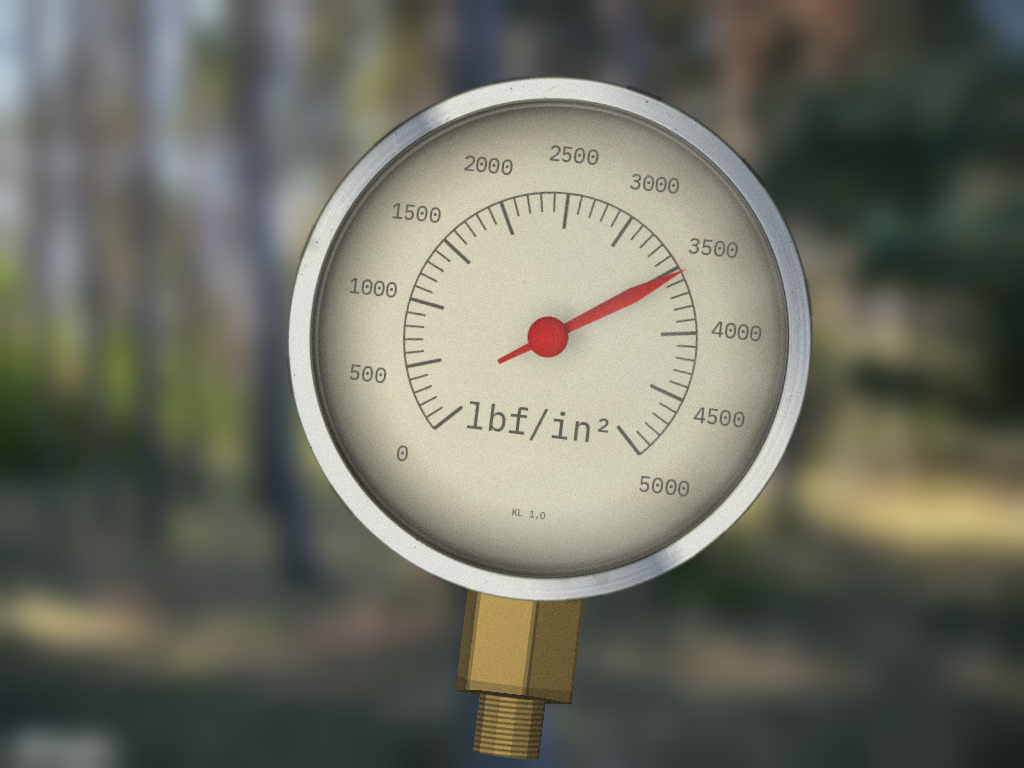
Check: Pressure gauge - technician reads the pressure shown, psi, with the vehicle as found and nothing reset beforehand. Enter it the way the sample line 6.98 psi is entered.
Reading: 3550 psi
